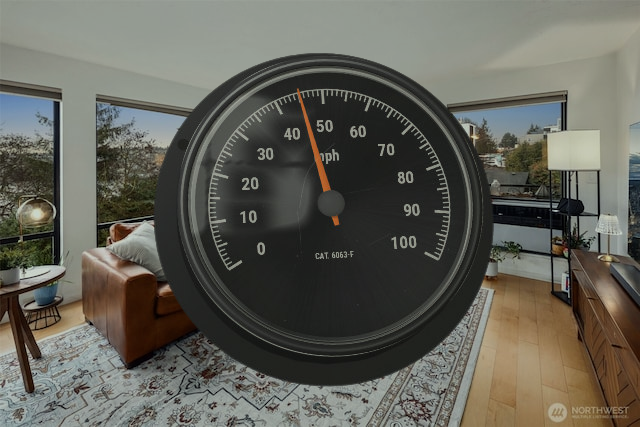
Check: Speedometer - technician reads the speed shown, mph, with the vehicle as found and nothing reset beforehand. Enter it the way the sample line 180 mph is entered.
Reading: 45 mph
